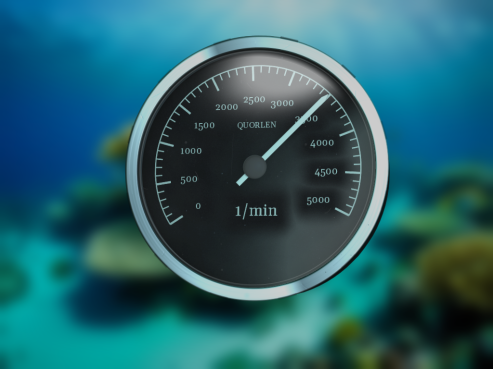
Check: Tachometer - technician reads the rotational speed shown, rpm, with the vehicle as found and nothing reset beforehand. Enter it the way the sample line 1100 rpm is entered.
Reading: 3500 rpm
